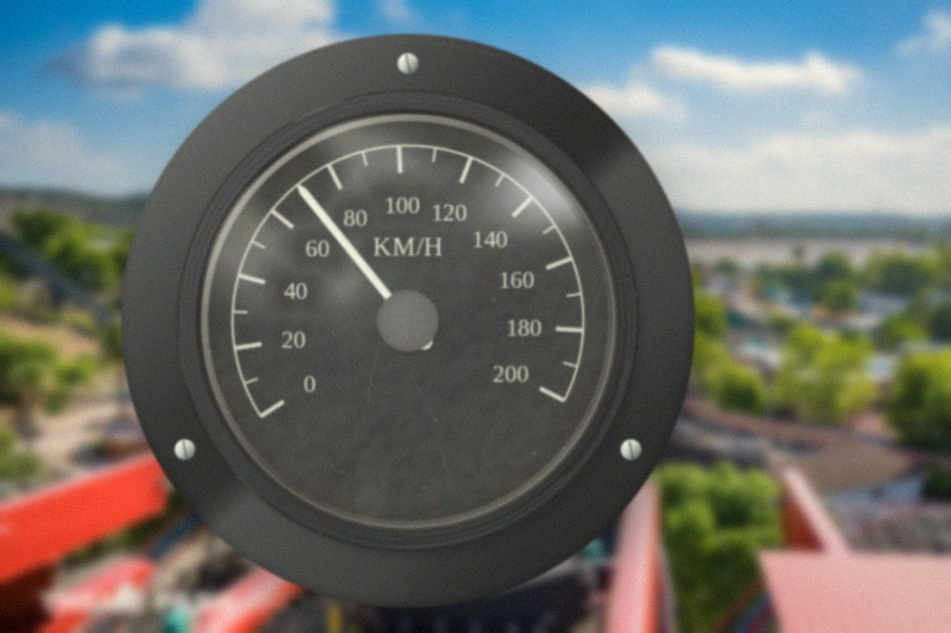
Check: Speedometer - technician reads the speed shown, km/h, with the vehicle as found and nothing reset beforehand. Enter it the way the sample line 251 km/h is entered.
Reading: 70 km/h
